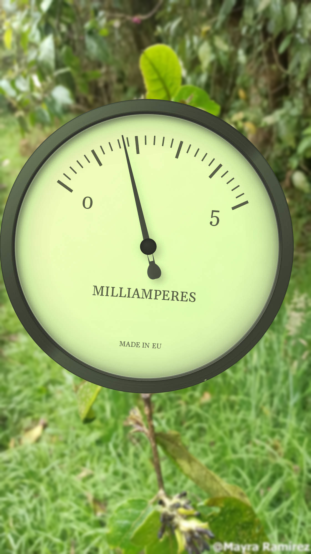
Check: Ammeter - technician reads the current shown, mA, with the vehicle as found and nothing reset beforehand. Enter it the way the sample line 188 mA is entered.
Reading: 1.7 mA
